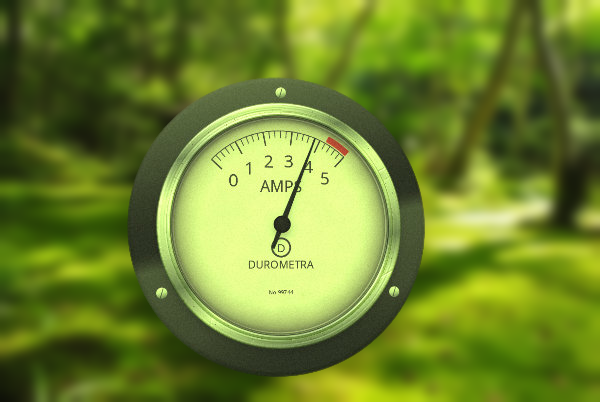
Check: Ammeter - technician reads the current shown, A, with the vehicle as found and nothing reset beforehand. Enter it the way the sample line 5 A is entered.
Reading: 3.8 A
